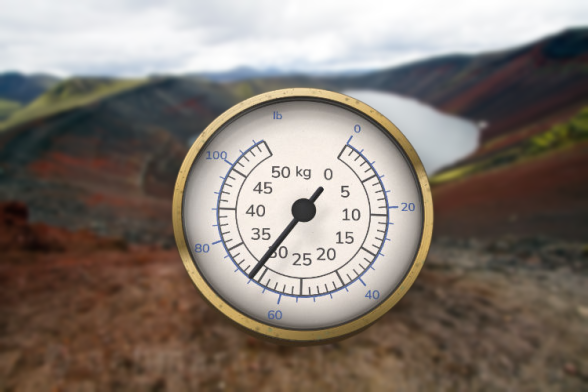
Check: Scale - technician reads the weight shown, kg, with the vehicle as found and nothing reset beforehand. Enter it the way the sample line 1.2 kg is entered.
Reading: 31 kg
